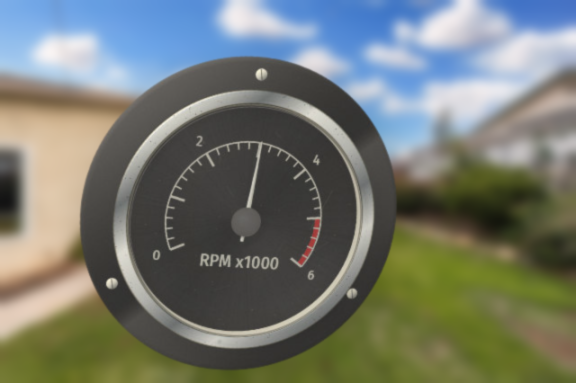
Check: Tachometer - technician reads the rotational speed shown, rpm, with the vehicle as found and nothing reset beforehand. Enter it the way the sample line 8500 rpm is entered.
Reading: 3000 rpm
